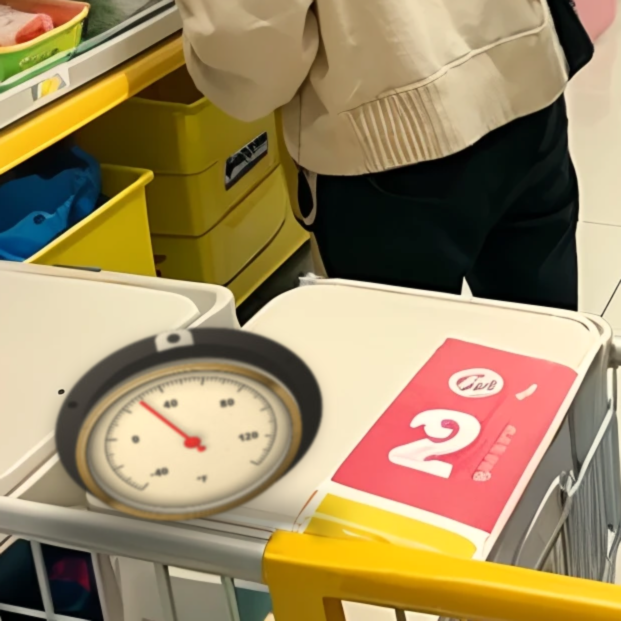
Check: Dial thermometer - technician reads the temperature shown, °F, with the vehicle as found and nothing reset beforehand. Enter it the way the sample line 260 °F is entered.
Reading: 30 °F
